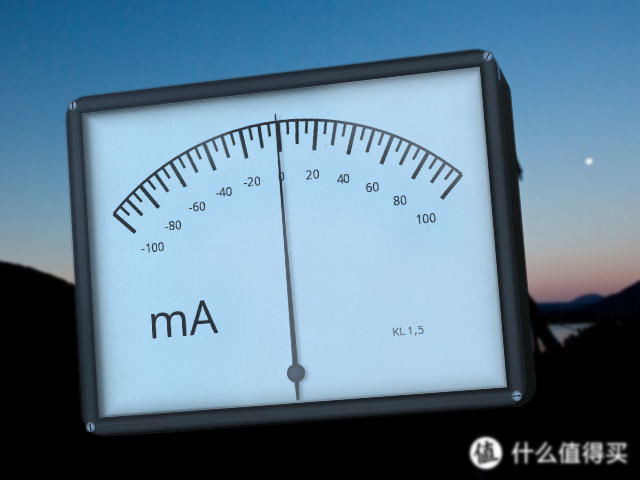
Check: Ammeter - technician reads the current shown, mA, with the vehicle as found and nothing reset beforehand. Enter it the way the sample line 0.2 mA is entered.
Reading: 0 mA
